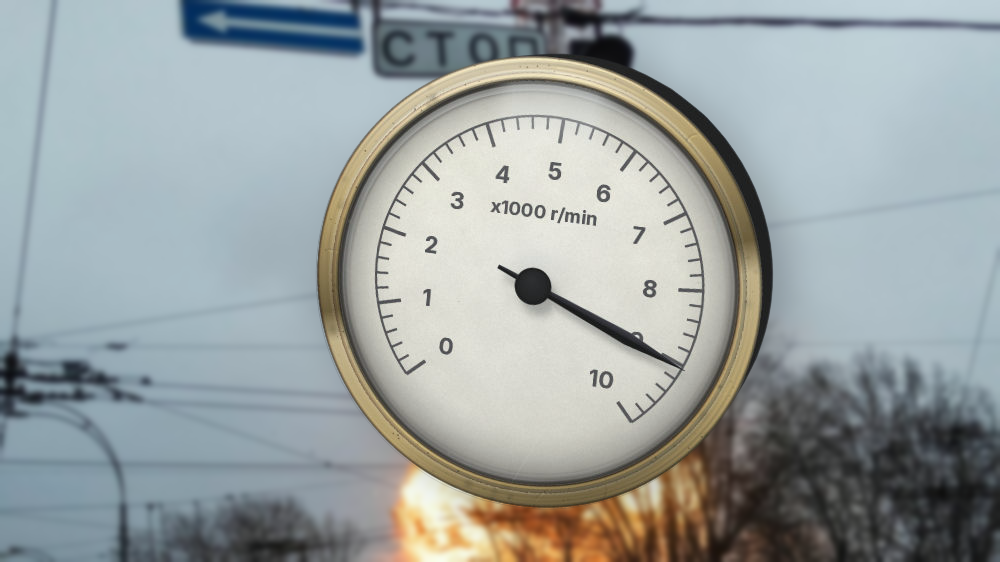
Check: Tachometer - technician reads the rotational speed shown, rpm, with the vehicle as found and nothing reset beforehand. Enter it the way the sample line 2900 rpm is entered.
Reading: 9000 rpm
